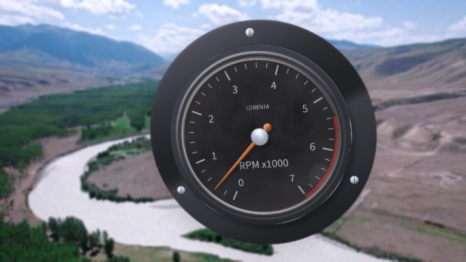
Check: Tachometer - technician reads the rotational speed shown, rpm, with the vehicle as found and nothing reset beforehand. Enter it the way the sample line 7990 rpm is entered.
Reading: 400 rpm
